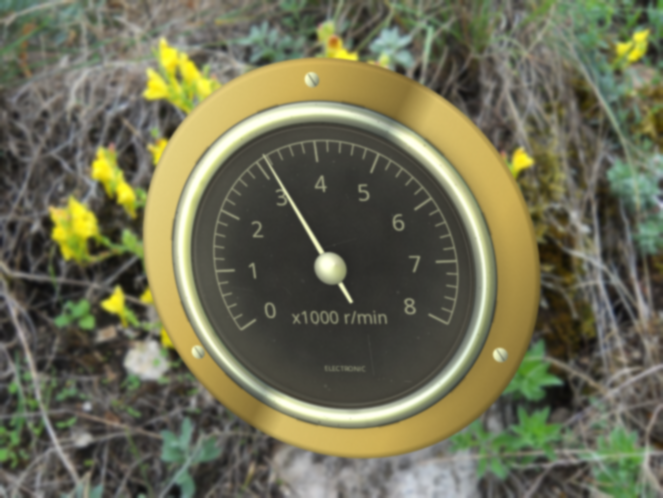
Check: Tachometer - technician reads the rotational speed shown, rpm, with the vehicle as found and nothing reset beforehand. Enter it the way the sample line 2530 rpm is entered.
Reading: 3200 rpm
